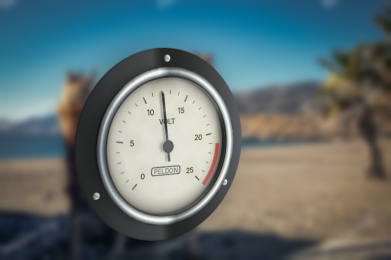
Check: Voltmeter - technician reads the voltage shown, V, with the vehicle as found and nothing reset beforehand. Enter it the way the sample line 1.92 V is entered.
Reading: 12 V
